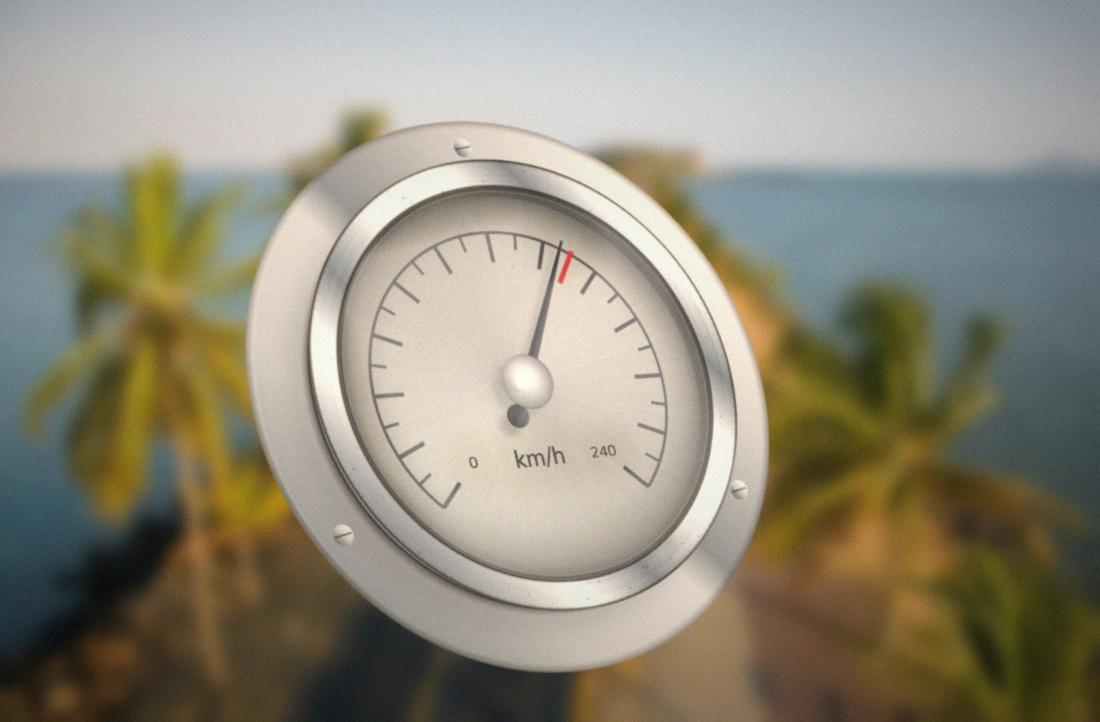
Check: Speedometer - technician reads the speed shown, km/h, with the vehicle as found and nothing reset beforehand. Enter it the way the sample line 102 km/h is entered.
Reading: 145 km/h
